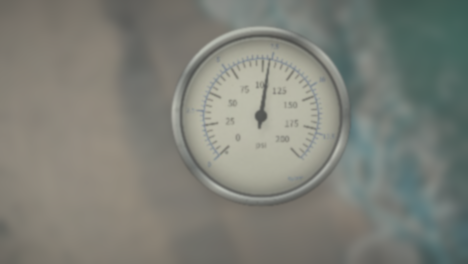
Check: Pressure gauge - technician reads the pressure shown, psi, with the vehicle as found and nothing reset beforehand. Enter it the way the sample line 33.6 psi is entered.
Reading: 105 psi
